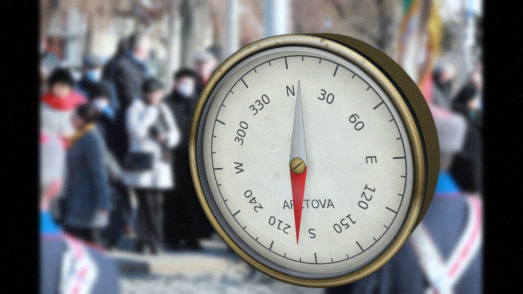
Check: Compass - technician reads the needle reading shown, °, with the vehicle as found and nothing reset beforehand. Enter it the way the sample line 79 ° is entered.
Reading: 190 °
